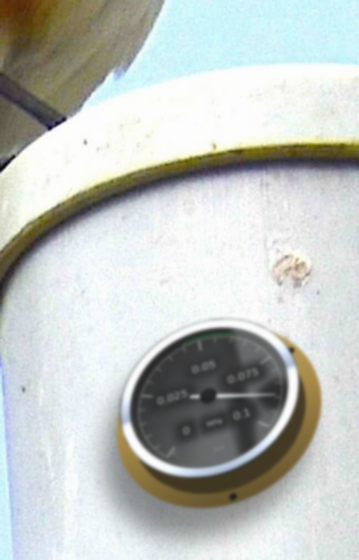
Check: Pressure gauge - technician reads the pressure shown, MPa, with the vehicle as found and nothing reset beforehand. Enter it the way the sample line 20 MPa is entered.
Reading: 0.09 MPa
